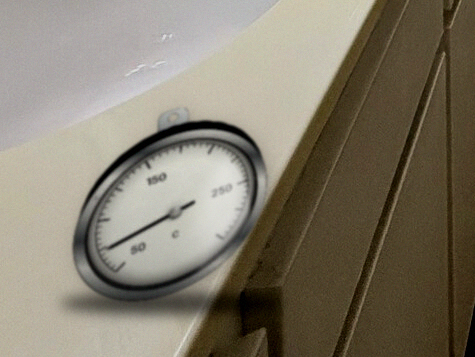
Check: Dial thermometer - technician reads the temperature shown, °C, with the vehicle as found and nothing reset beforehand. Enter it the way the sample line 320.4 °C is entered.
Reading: 75 °C
